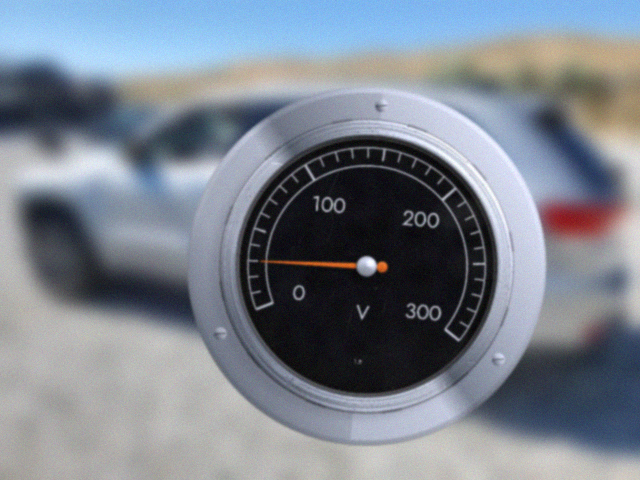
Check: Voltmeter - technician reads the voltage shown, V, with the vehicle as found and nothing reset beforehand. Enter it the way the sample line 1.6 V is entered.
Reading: 30 V
